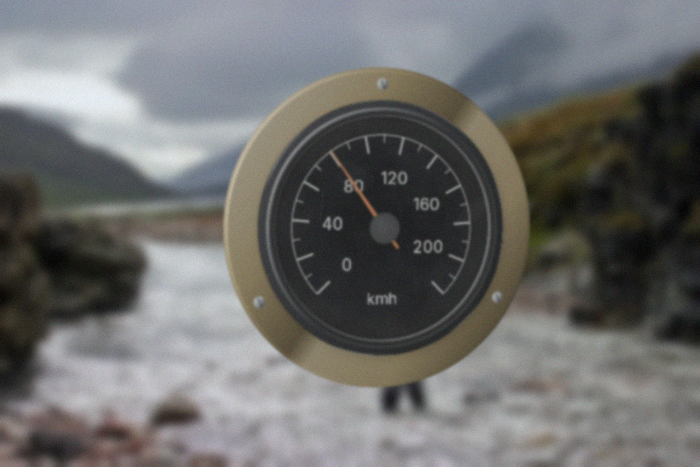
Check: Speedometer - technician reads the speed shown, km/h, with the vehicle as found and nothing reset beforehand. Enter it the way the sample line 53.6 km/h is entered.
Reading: 80 km/h
